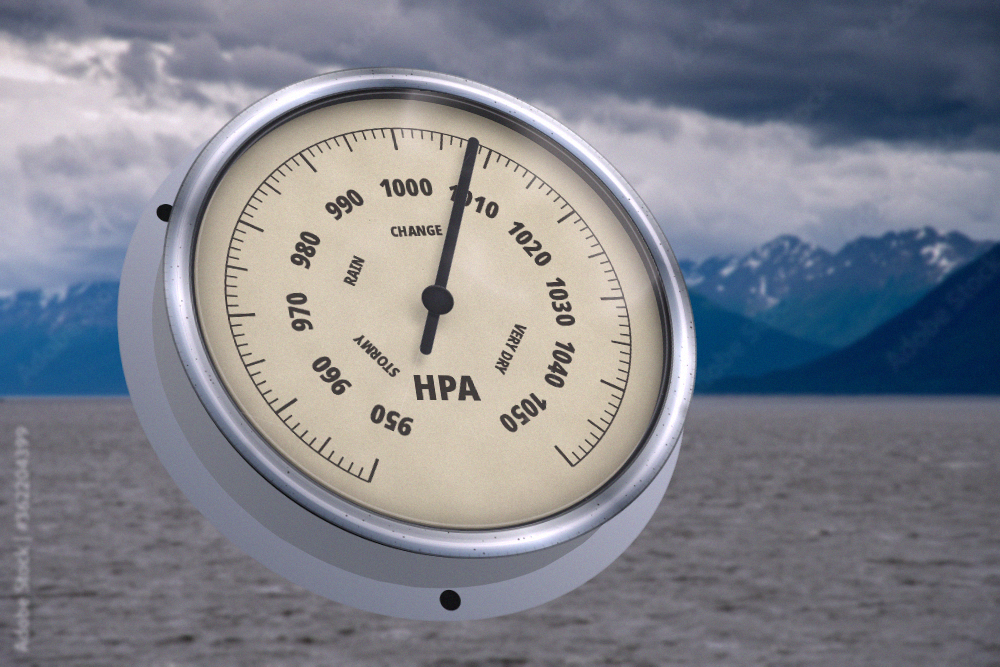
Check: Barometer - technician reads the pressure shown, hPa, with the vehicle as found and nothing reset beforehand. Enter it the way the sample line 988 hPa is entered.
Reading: 1008 hPa
